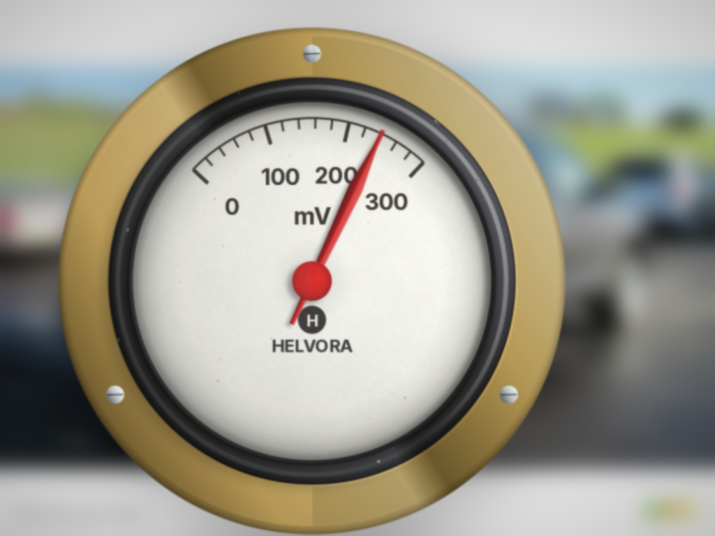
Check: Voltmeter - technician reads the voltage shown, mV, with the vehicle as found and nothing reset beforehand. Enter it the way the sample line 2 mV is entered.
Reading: 240 mV
